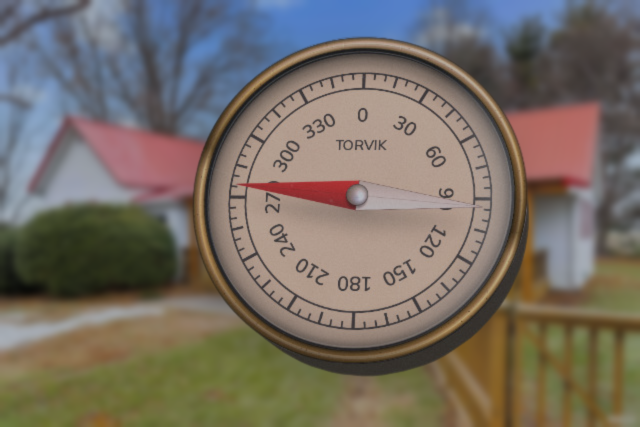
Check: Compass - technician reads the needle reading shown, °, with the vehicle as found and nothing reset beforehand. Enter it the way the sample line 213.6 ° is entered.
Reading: 275 °
